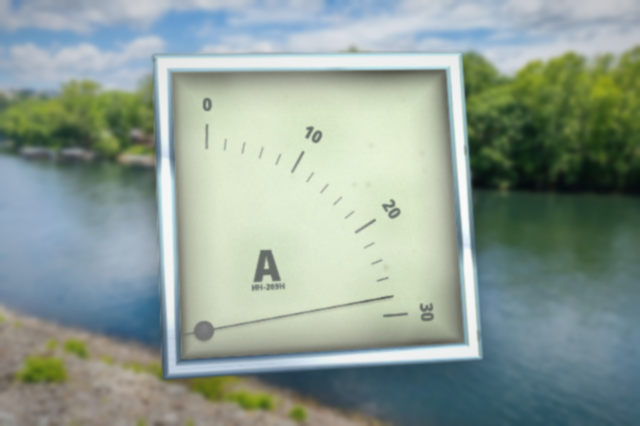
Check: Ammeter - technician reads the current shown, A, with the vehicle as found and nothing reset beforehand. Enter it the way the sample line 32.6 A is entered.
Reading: 28 A
